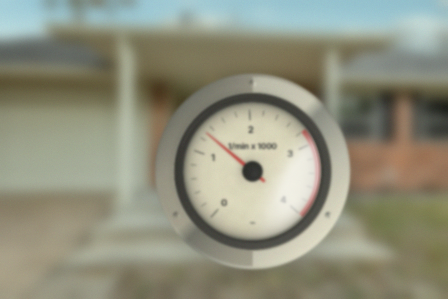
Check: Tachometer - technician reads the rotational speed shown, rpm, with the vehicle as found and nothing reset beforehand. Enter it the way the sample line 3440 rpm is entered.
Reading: 1300 rpm
